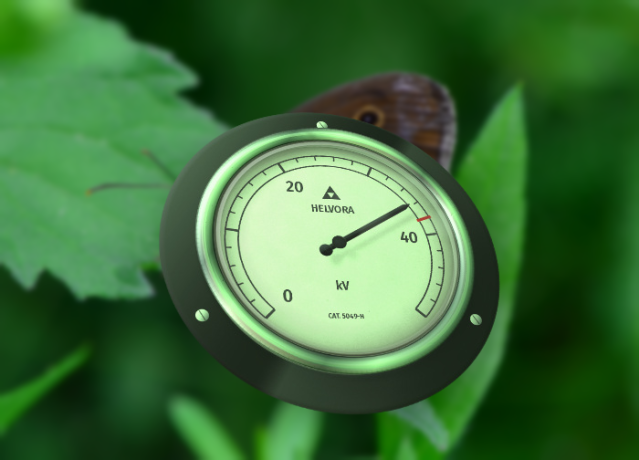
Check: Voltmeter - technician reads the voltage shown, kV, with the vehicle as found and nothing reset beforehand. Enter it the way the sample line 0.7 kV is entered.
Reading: 36 kV
